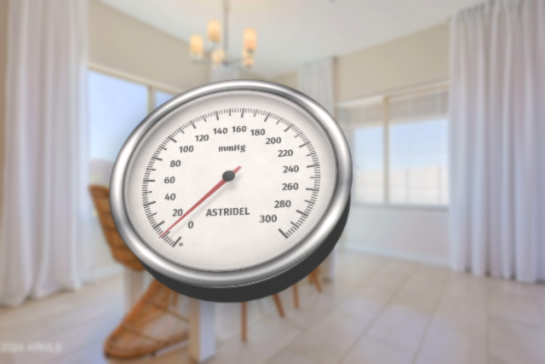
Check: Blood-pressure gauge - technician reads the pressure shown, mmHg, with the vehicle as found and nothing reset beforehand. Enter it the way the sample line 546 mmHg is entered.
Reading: 10 mmHg
